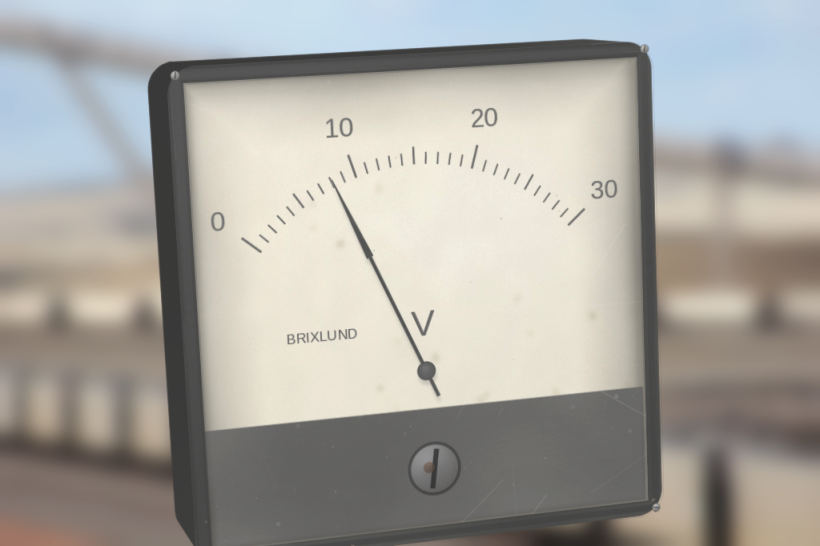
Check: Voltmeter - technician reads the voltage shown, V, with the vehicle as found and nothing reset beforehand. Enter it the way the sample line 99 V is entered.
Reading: 8 V
